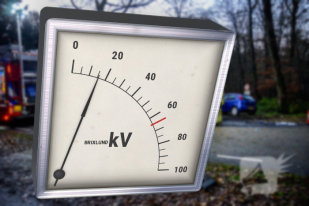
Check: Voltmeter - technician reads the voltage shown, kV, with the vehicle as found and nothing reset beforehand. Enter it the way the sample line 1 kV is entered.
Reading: 15 kV
